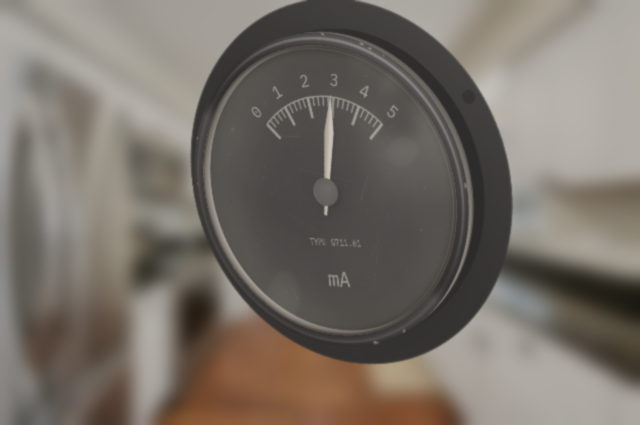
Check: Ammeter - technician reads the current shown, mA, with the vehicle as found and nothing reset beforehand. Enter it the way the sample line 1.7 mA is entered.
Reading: 3 mA
